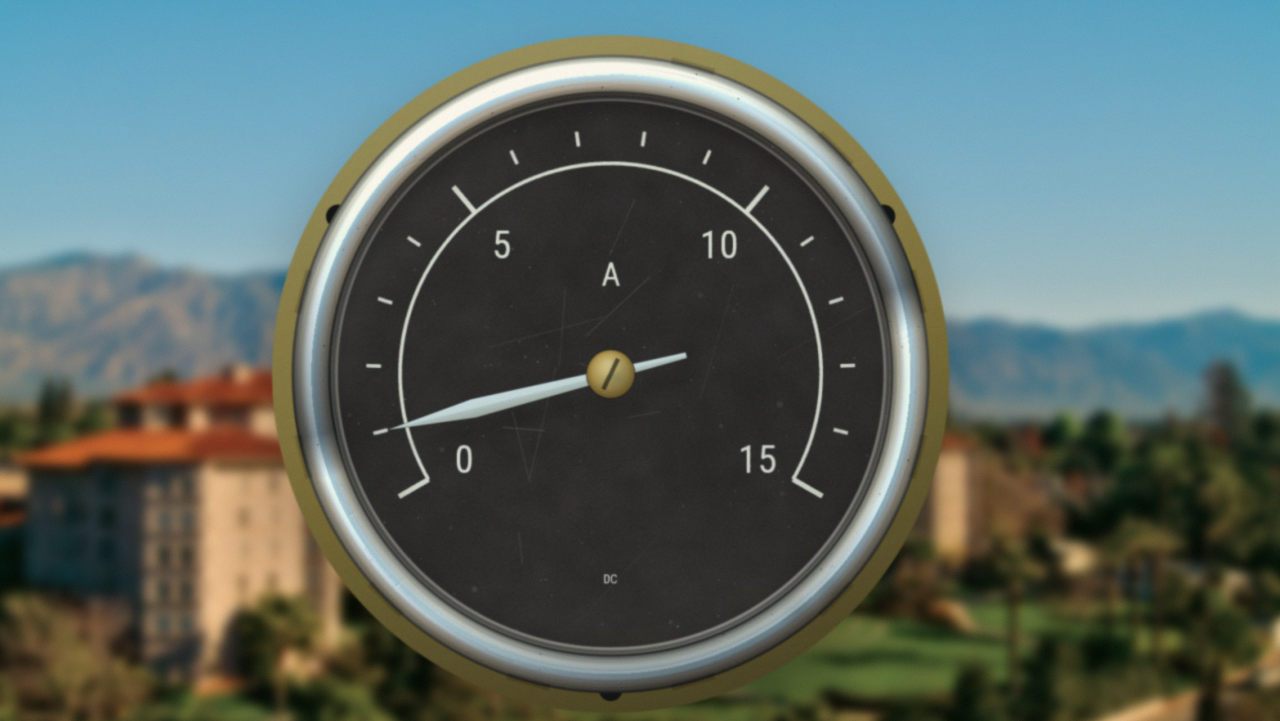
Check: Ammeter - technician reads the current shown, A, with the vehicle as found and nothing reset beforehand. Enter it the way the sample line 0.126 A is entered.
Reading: 1 A
